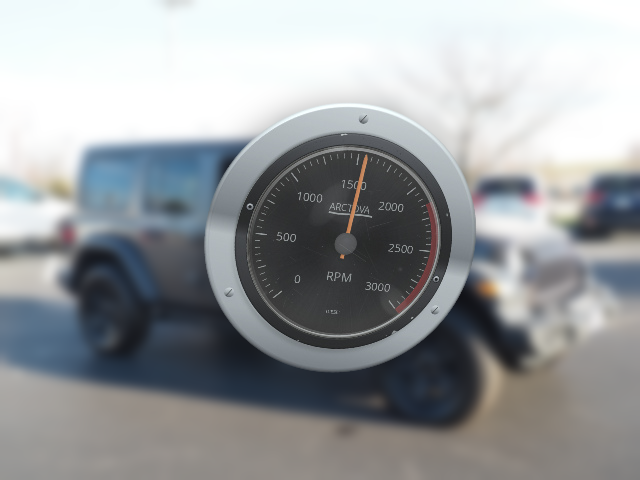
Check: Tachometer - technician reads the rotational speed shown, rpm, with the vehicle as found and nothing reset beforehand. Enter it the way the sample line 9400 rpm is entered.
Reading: 1550 rpm
